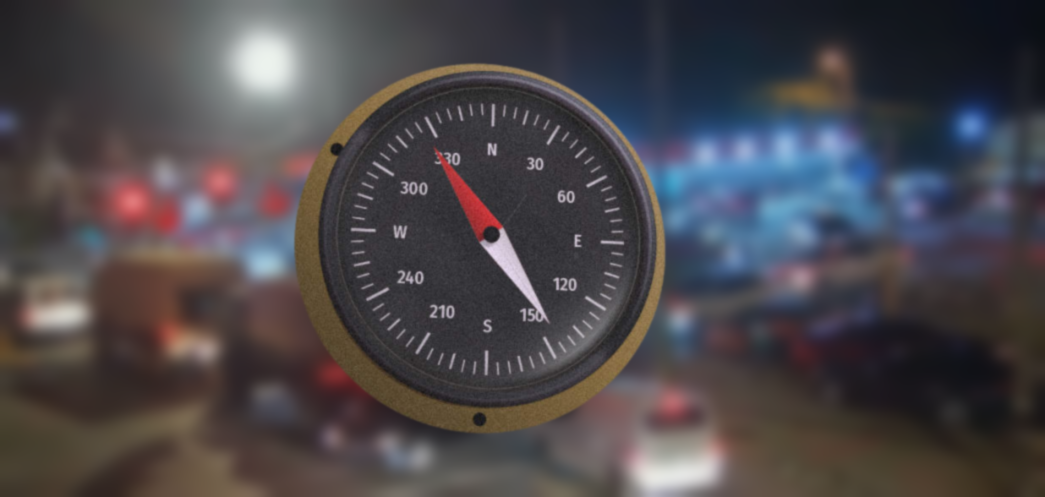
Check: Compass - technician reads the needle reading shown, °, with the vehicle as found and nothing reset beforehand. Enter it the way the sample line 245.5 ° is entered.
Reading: 325 °
